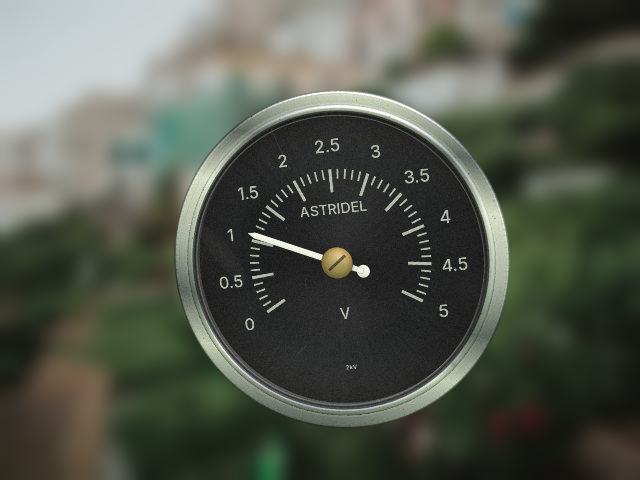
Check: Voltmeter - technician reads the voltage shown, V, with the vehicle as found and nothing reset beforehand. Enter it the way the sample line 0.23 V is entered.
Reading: 1.1 V
